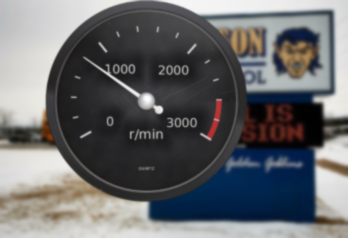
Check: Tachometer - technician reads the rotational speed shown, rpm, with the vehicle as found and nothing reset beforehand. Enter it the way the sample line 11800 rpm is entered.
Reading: 800 rpm
